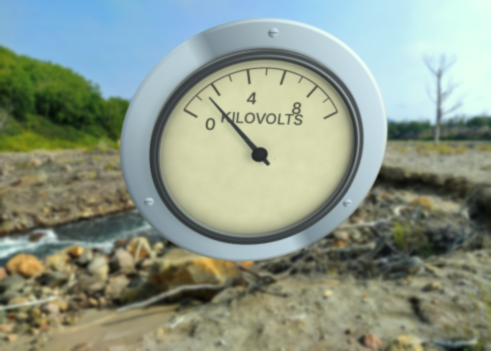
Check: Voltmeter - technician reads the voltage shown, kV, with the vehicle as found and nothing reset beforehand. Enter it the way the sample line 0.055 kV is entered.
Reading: 1.5 kV
